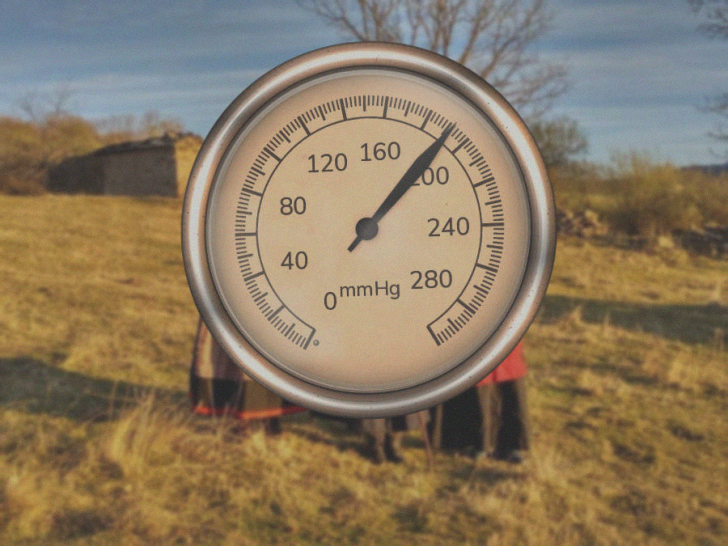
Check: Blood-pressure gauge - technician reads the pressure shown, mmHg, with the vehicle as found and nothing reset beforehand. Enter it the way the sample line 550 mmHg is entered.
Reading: 192 mmHg
